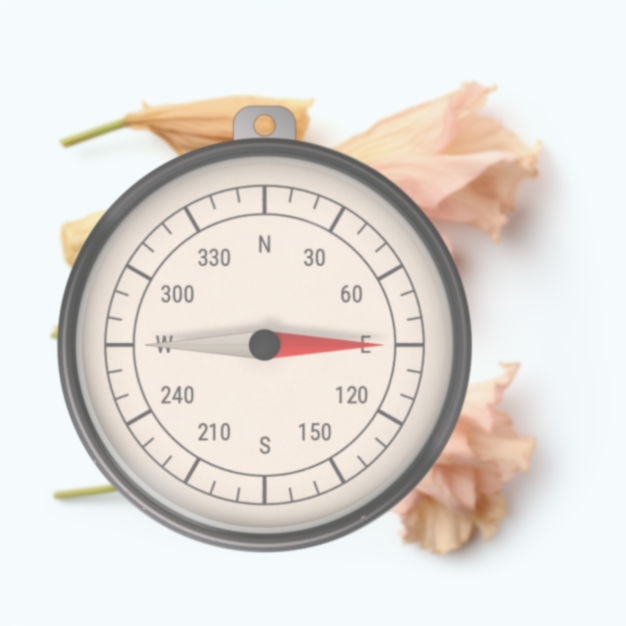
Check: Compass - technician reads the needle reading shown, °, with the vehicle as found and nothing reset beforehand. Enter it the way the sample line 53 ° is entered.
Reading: 90 °
